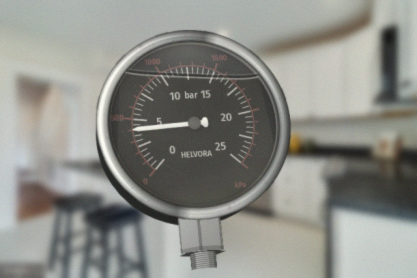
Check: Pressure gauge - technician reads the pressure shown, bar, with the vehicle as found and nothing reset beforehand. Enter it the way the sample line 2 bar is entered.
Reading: 4 bar
